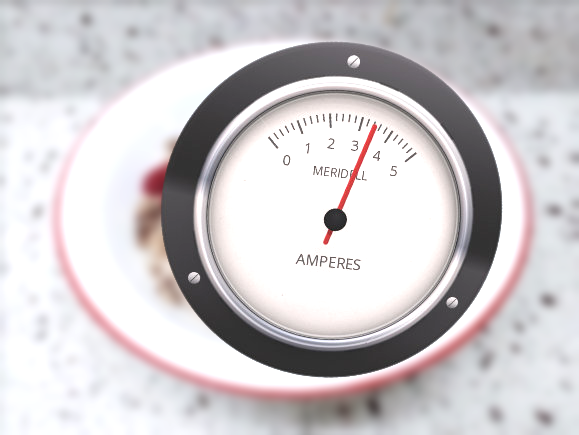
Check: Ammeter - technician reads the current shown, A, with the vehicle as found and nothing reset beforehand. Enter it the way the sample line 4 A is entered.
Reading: 3.4 A
